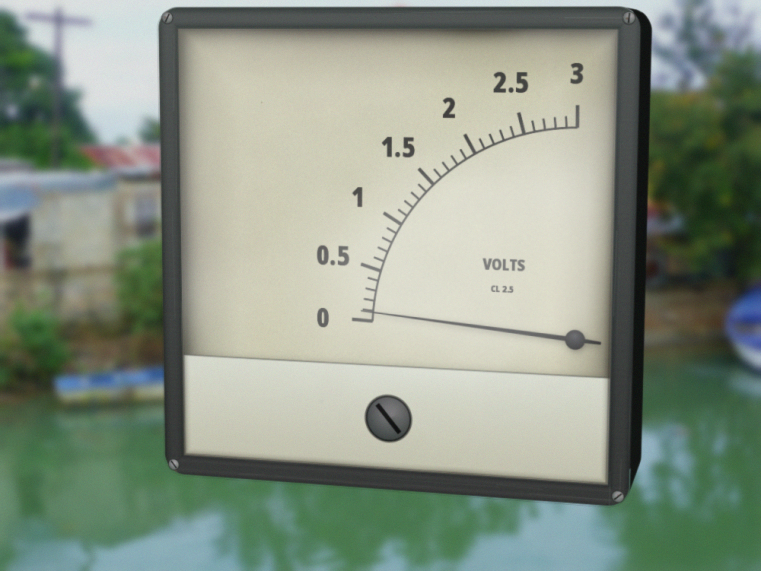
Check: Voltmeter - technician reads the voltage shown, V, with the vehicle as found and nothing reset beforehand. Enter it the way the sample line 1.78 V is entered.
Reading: 0.1 V
